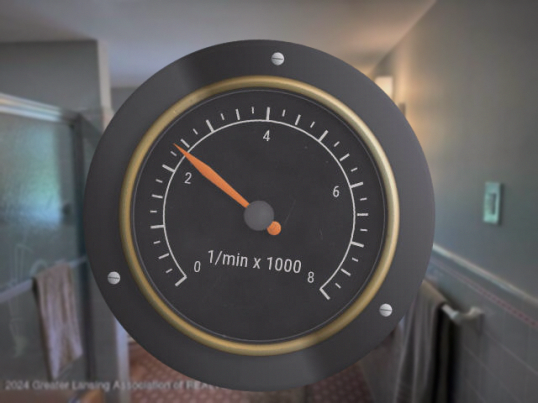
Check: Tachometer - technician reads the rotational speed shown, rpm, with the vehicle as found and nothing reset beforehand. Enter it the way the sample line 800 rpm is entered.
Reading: 2375 rpm
